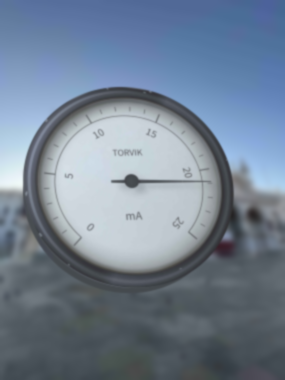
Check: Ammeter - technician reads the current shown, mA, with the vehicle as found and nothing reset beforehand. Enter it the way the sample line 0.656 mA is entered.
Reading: 21 mA
